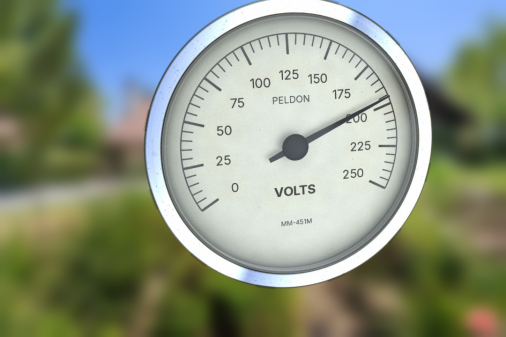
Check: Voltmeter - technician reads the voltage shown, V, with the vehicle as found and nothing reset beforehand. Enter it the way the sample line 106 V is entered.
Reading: 195 V
